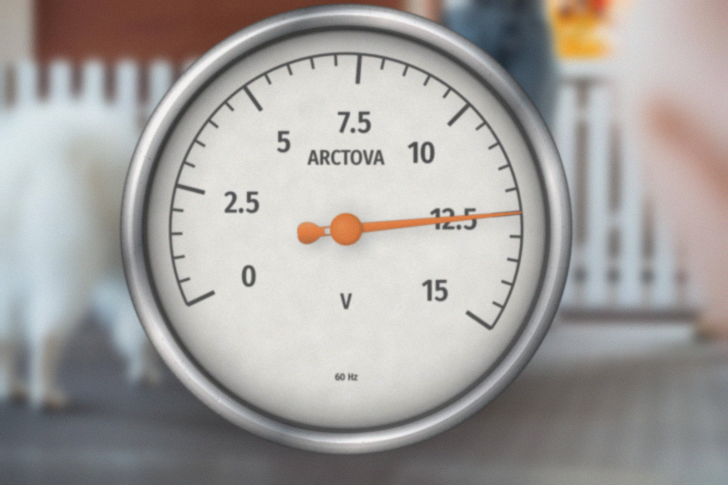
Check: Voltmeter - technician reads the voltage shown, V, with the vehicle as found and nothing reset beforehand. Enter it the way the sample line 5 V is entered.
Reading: 12.5 V
